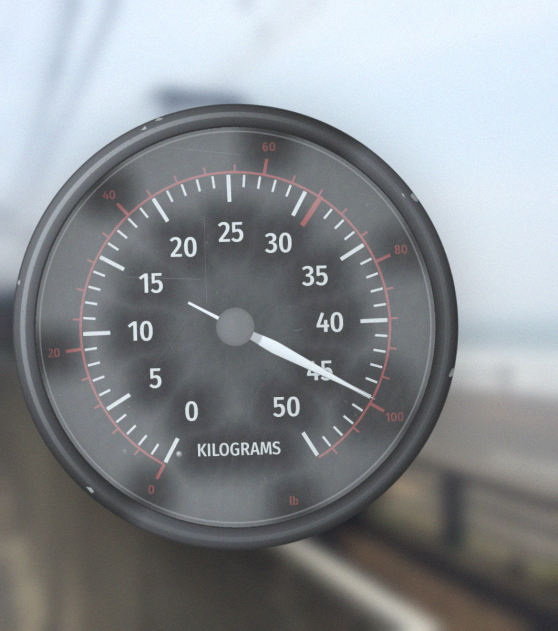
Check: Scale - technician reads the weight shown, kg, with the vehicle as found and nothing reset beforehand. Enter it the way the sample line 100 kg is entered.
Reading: 45 kg
